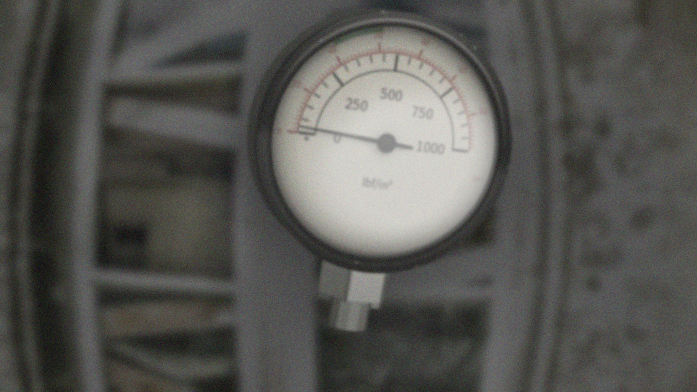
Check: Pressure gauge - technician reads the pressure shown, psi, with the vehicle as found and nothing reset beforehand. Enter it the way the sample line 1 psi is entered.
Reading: 25 psi
